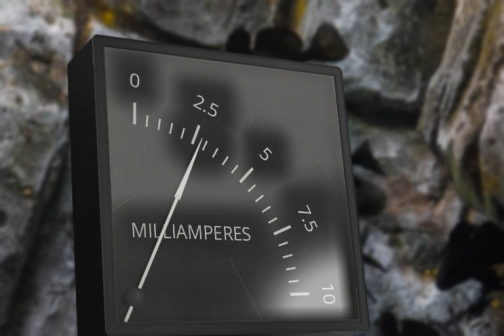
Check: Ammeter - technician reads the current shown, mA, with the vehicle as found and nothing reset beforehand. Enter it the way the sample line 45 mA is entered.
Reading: 2.75 mA
